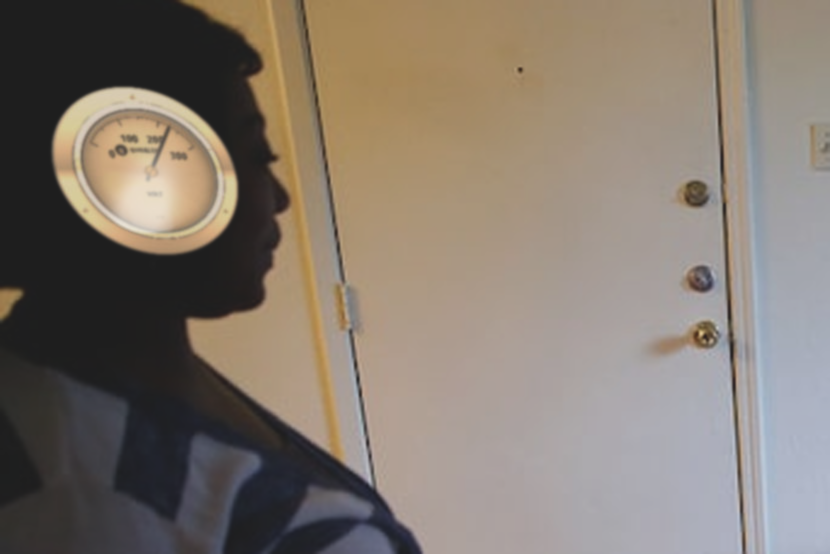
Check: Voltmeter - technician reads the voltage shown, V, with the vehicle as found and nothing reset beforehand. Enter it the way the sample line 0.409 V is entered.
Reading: 225 V
